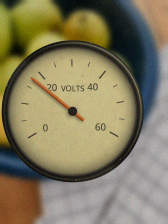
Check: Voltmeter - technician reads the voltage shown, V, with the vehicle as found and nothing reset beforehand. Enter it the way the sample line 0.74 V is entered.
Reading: 17.5 V
